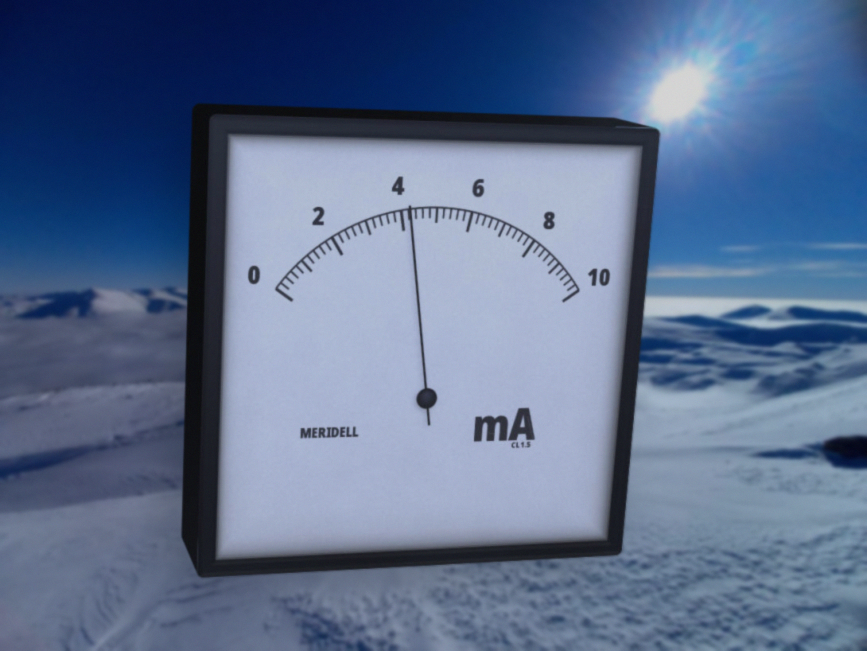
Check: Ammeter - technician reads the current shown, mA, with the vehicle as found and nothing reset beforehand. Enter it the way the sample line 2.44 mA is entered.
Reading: 4.2 mA
